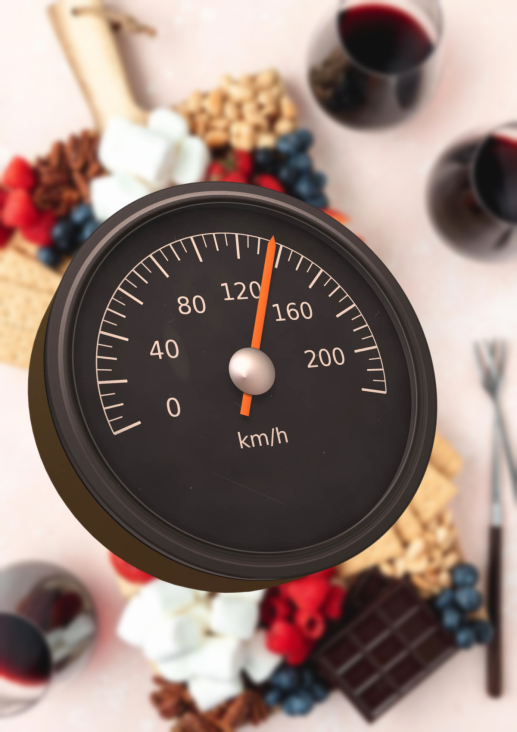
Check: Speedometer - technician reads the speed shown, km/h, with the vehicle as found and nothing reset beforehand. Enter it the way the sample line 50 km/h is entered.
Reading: 135 km/h
